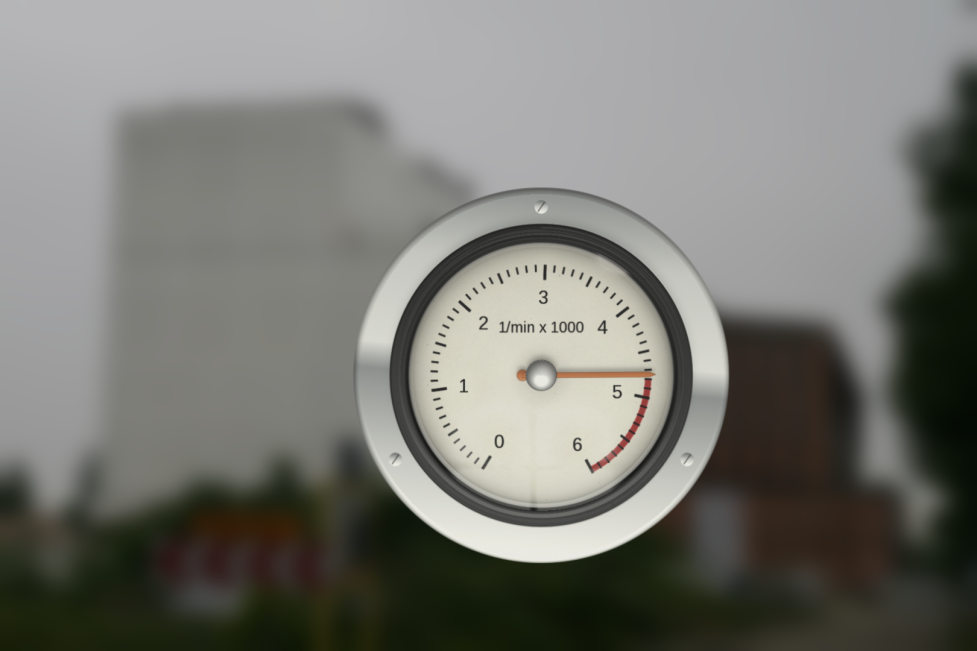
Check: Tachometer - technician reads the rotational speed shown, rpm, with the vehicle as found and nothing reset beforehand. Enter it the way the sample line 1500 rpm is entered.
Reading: 4750 rpm
